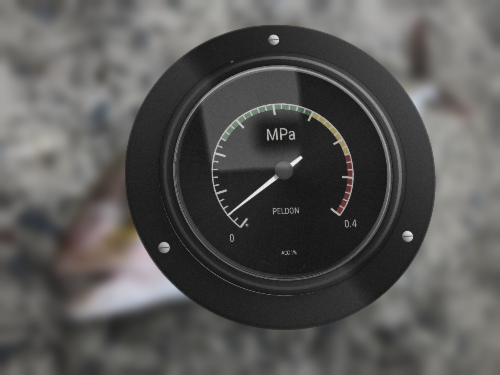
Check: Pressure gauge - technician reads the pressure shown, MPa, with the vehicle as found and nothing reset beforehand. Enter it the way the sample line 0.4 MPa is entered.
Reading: 0.02 MPa
